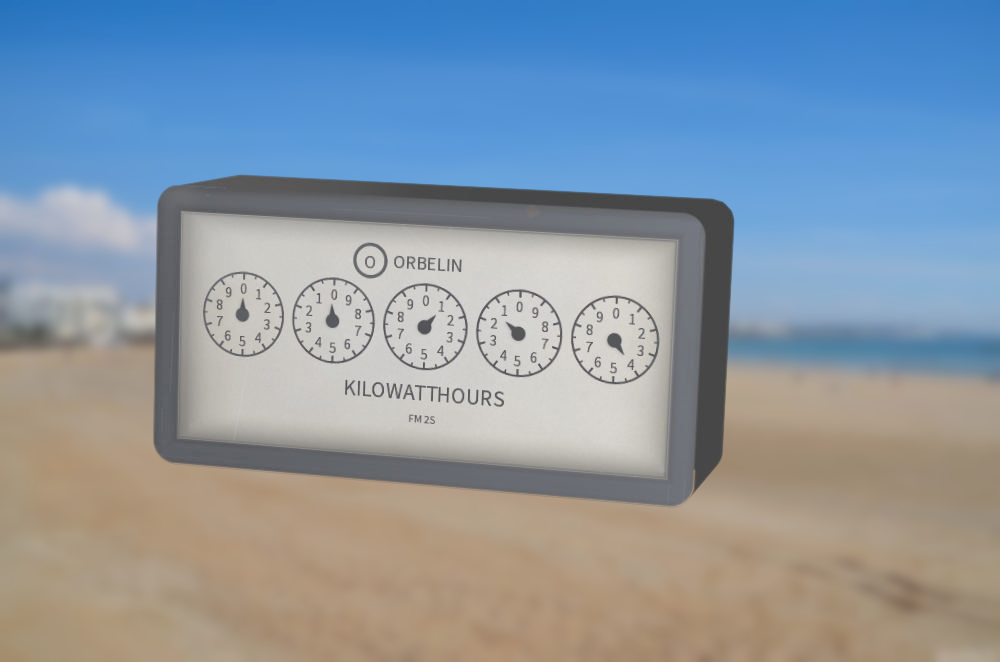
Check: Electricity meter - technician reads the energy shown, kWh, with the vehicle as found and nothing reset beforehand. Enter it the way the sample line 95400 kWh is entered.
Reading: 114 kWh
